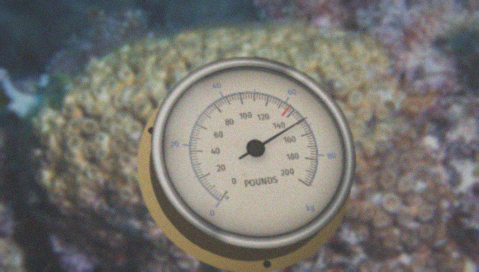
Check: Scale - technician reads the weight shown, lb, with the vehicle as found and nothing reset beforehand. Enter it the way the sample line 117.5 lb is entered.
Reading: 150 lb
